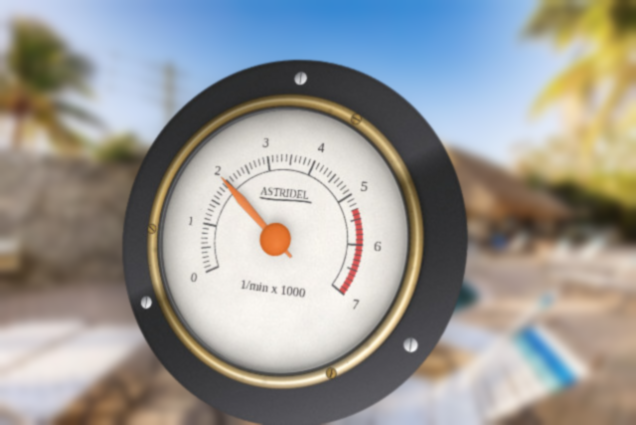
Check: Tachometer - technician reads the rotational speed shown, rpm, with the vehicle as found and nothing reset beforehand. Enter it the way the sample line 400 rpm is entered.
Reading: 2000 rpm
